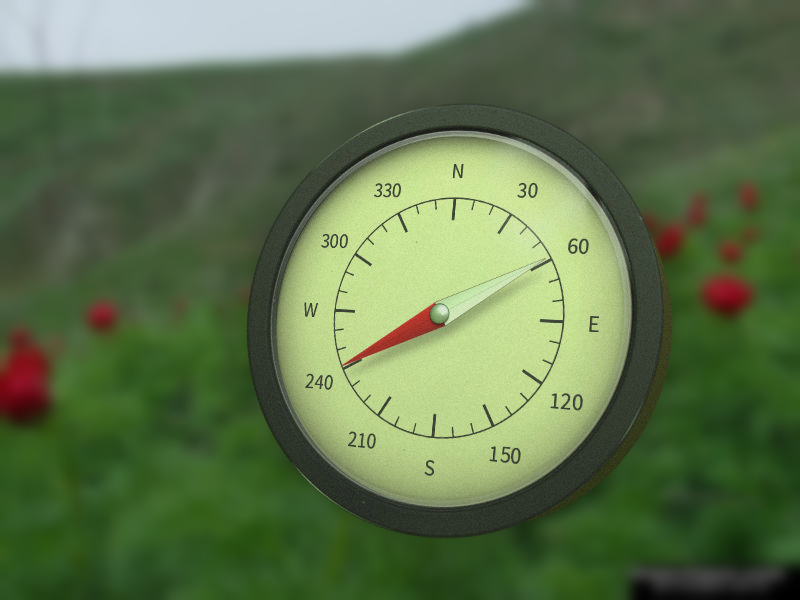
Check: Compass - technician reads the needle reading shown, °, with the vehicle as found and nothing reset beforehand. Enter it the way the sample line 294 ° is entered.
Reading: 240 °
